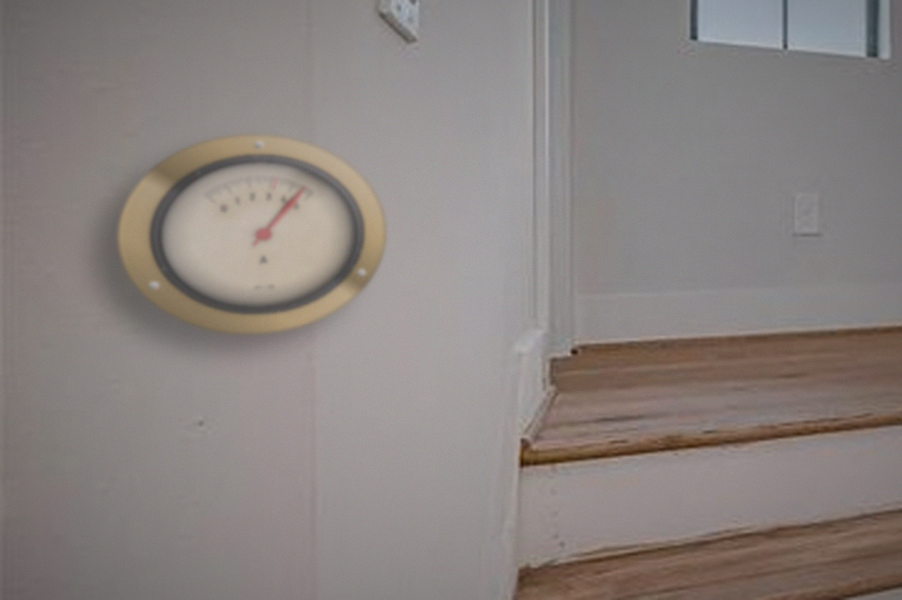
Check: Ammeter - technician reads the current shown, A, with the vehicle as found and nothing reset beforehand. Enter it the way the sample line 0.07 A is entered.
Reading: 4.5 A
